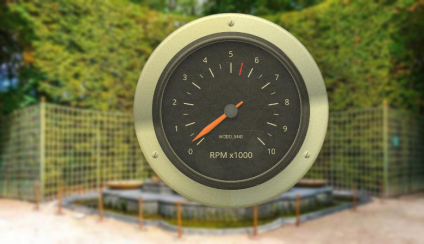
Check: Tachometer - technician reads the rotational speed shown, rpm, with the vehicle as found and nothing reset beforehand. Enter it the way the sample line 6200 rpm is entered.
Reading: 250 rpm
